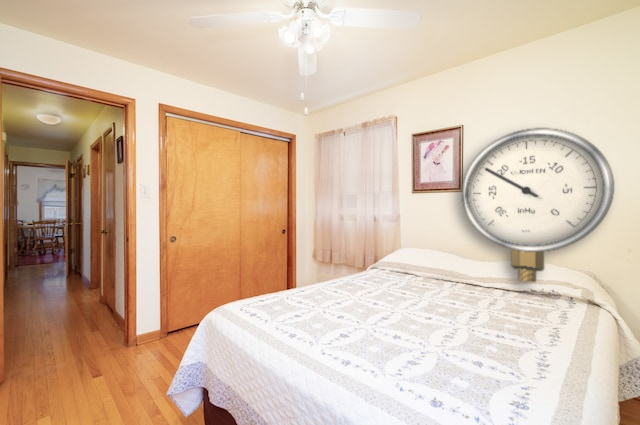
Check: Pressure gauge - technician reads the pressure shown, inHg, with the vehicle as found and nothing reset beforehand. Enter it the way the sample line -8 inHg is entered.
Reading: -21 inHg
